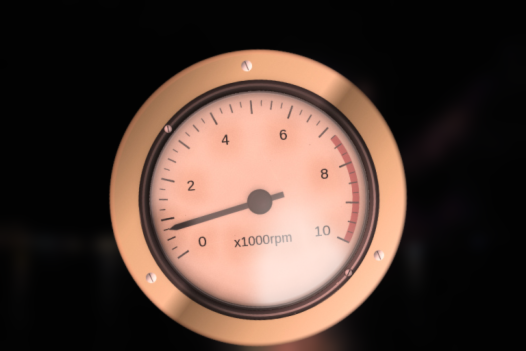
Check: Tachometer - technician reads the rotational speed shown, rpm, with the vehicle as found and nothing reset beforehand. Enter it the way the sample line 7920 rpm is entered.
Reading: 750 rpm
